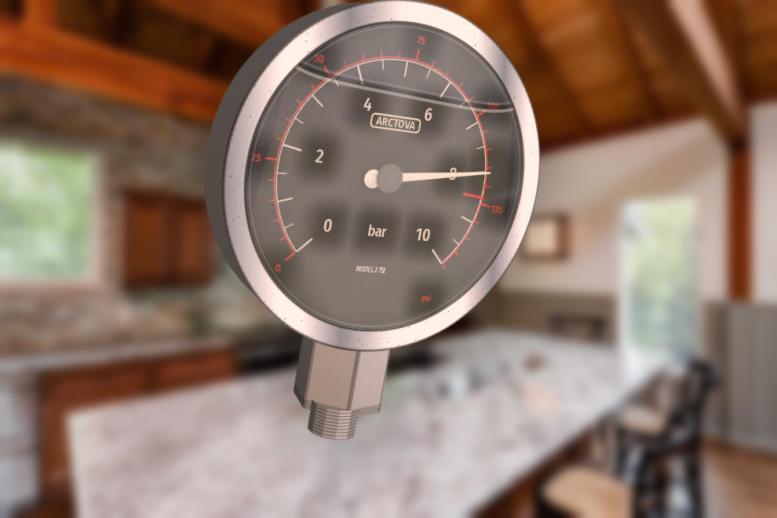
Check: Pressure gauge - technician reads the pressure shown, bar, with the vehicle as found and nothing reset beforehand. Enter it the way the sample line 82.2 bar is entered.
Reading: 8 bar
